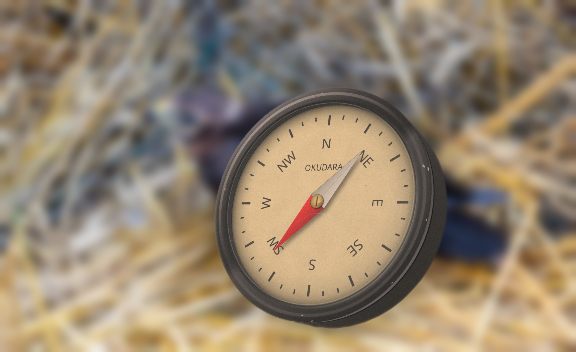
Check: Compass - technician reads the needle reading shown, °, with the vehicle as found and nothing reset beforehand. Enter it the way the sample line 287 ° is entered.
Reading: 220 °
